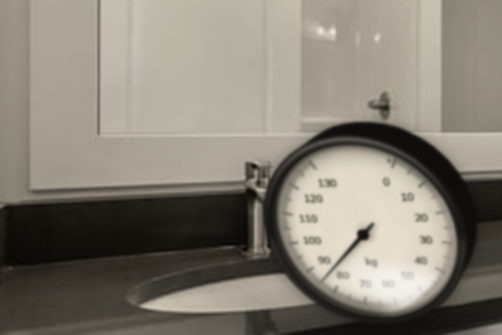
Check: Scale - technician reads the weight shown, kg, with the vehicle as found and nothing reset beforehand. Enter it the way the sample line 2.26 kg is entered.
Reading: 85 kg
